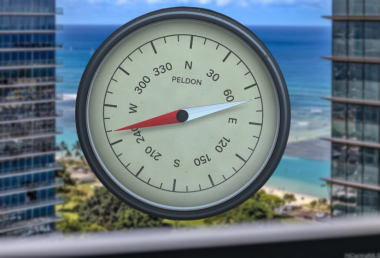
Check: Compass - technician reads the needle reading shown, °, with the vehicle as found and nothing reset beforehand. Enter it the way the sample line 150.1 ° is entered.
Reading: 250 °
